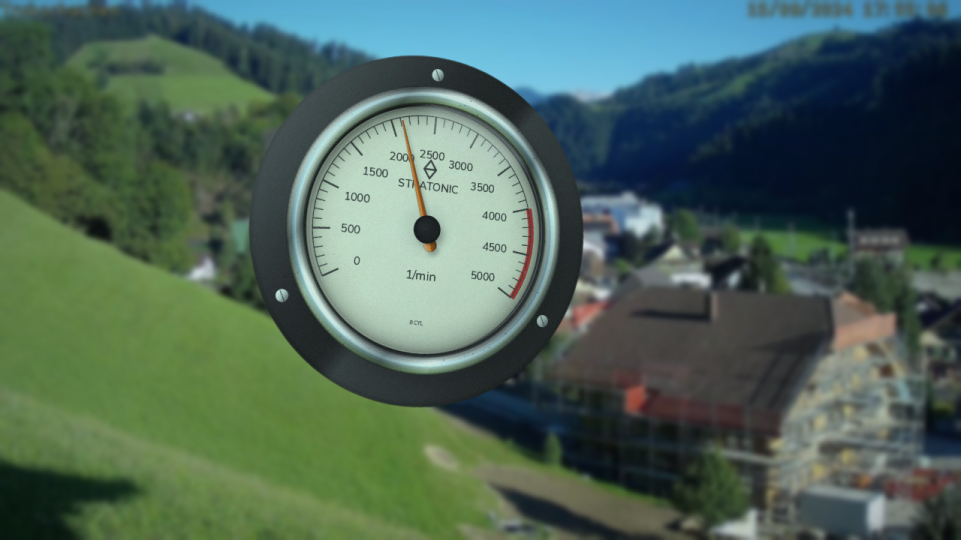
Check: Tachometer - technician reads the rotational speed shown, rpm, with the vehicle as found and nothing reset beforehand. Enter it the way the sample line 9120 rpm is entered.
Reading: 2100 rpm
